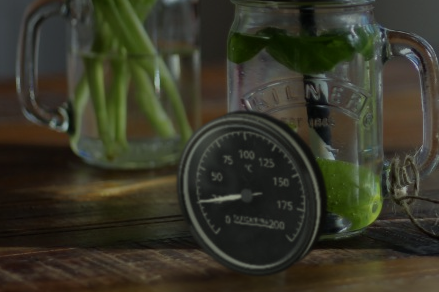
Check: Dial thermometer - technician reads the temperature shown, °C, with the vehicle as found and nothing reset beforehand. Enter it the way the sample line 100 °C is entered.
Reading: 25 °C
